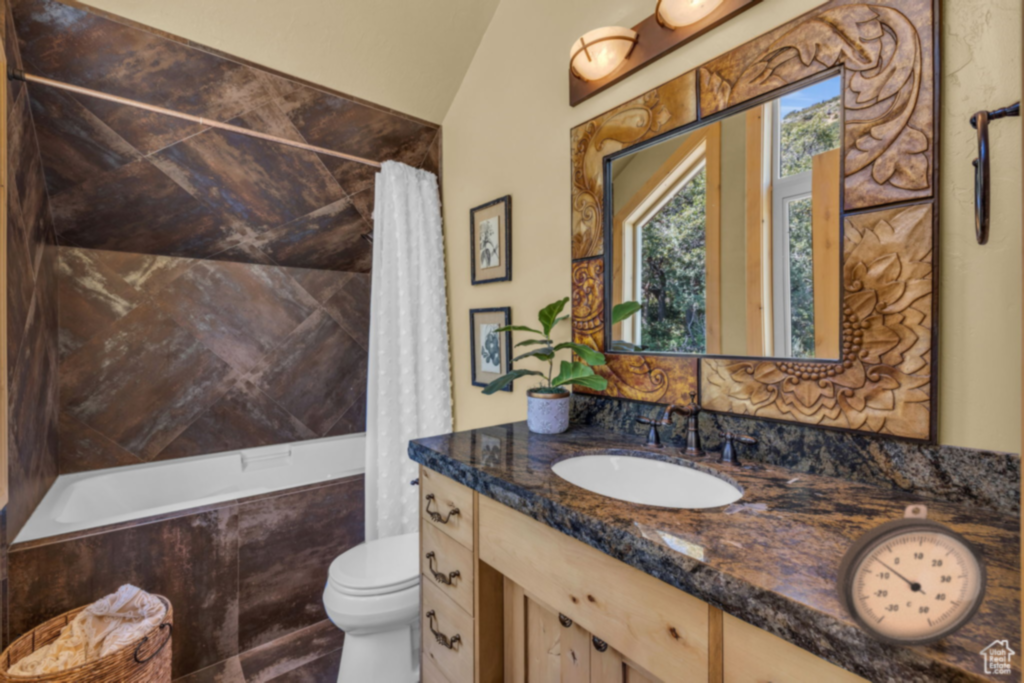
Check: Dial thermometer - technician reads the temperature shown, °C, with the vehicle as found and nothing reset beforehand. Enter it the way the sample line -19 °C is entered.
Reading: -5 °C
